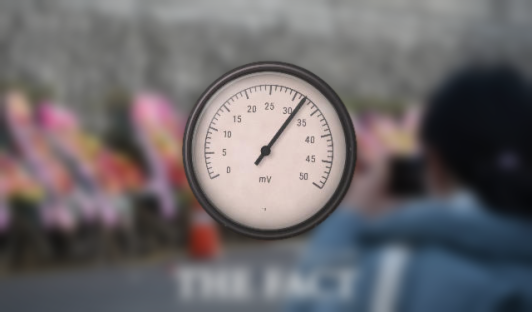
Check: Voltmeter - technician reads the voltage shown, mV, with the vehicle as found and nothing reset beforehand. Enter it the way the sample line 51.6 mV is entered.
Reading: 32 mV
